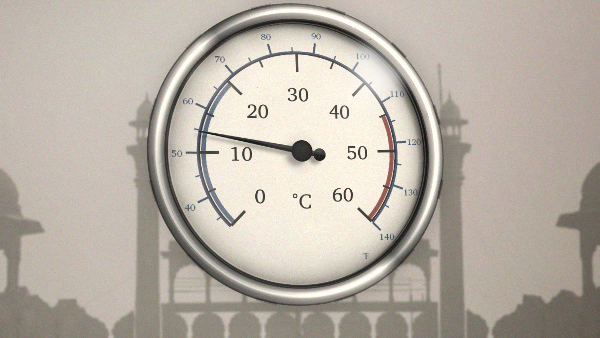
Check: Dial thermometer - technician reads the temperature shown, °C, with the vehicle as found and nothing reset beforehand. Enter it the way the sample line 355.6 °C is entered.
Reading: 12.5 °C
